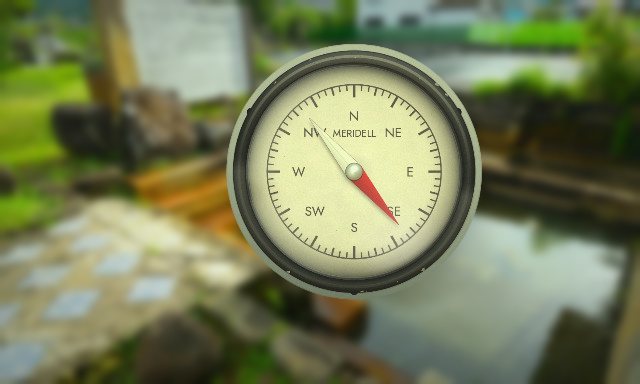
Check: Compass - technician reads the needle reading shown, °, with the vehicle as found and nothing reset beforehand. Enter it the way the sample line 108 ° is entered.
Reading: 140 °
